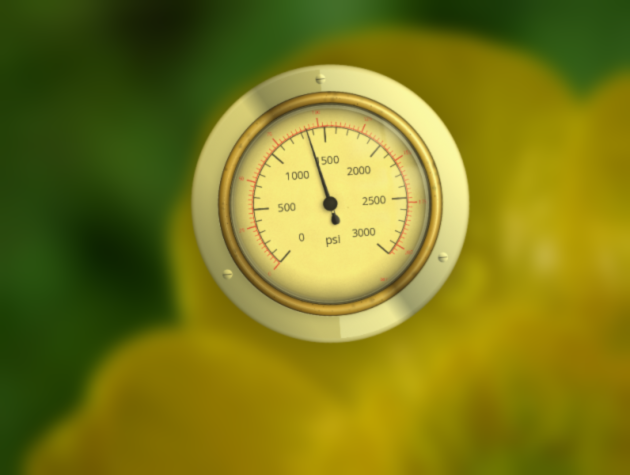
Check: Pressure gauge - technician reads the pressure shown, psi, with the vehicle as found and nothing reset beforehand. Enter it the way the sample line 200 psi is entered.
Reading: 1350 psi
